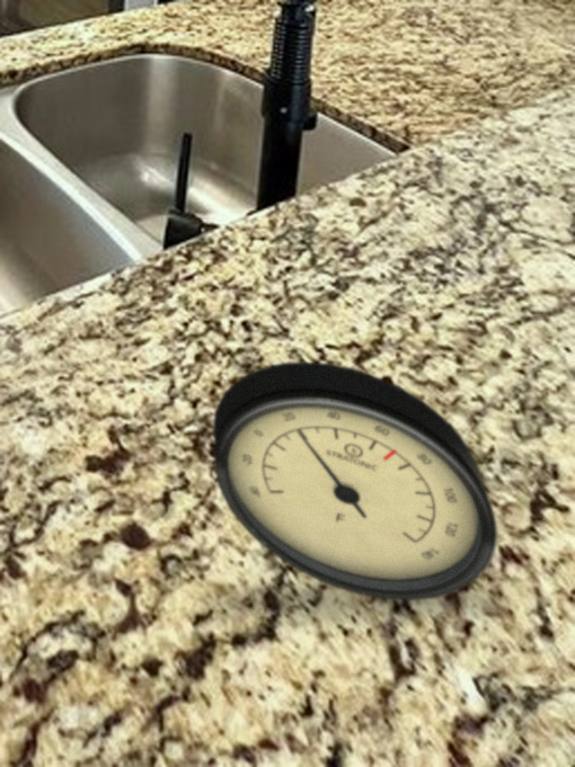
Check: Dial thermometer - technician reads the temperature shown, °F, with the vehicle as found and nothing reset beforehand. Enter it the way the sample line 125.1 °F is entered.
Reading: 20 °F
